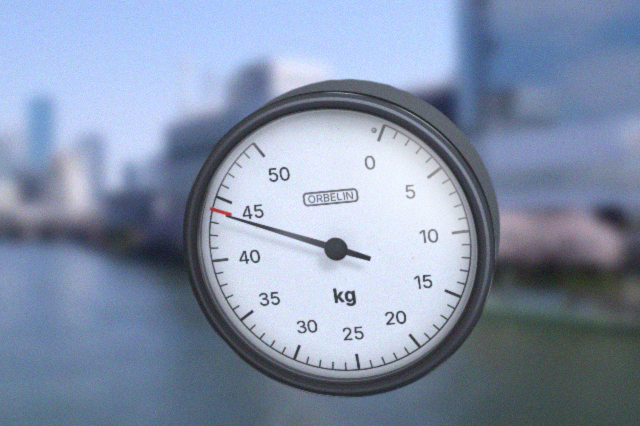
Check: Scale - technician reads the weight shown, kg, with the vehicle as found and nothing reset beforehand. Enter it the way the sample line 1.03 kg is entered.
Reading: 44 kg
